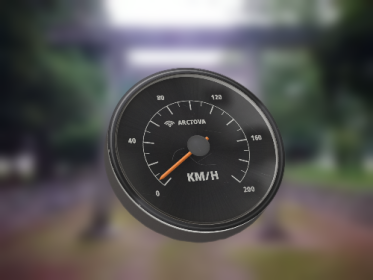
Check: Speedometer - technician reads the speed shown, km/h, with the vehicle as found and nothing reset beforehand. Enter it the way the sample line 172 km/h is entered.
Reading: 5 km/h
